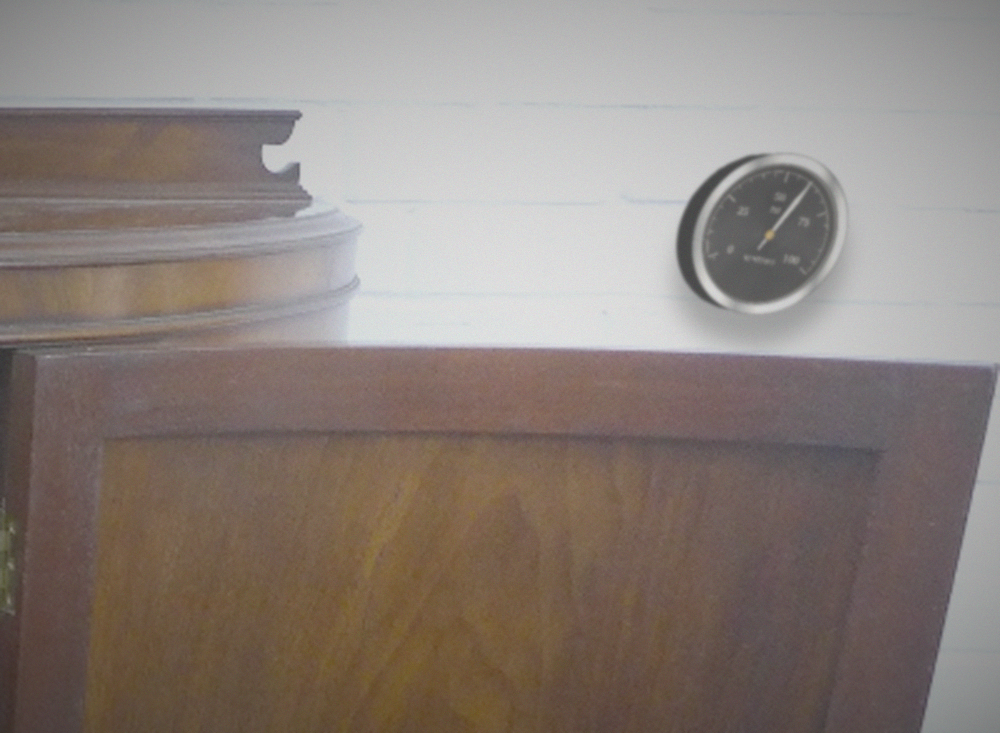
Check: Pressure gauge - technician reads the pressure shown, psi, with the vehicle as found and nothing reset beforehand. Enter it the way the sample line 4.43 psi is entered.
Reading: 60 psi
